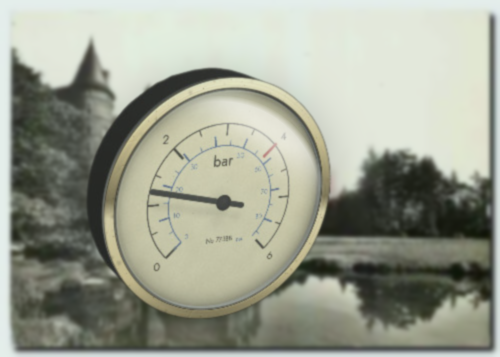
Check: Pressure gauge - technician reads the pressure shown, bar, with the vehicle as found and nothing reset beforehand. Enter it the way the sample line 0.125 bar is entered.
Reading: 1.25 bar
